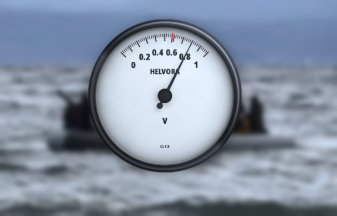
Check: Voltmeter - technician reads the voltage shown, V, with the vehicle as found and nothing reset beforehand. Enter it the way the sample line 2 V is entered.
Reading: 0.8 V
